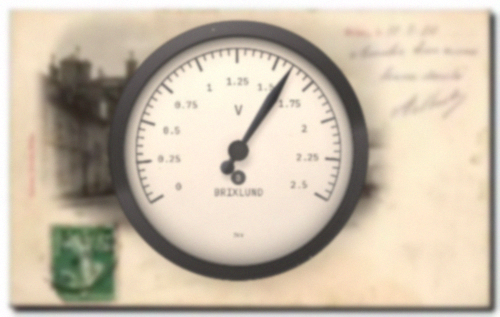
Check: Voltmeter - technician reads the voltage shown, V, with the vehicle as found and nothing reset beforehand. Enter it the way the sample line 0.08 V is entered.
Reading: 1.6 V
